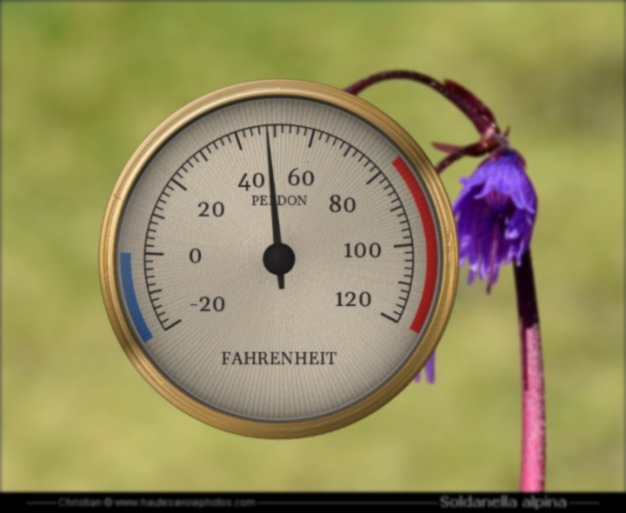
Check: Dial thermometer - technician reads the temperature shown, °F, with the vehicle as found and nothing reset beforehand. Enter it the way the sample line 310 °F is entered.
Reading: 48 °F
